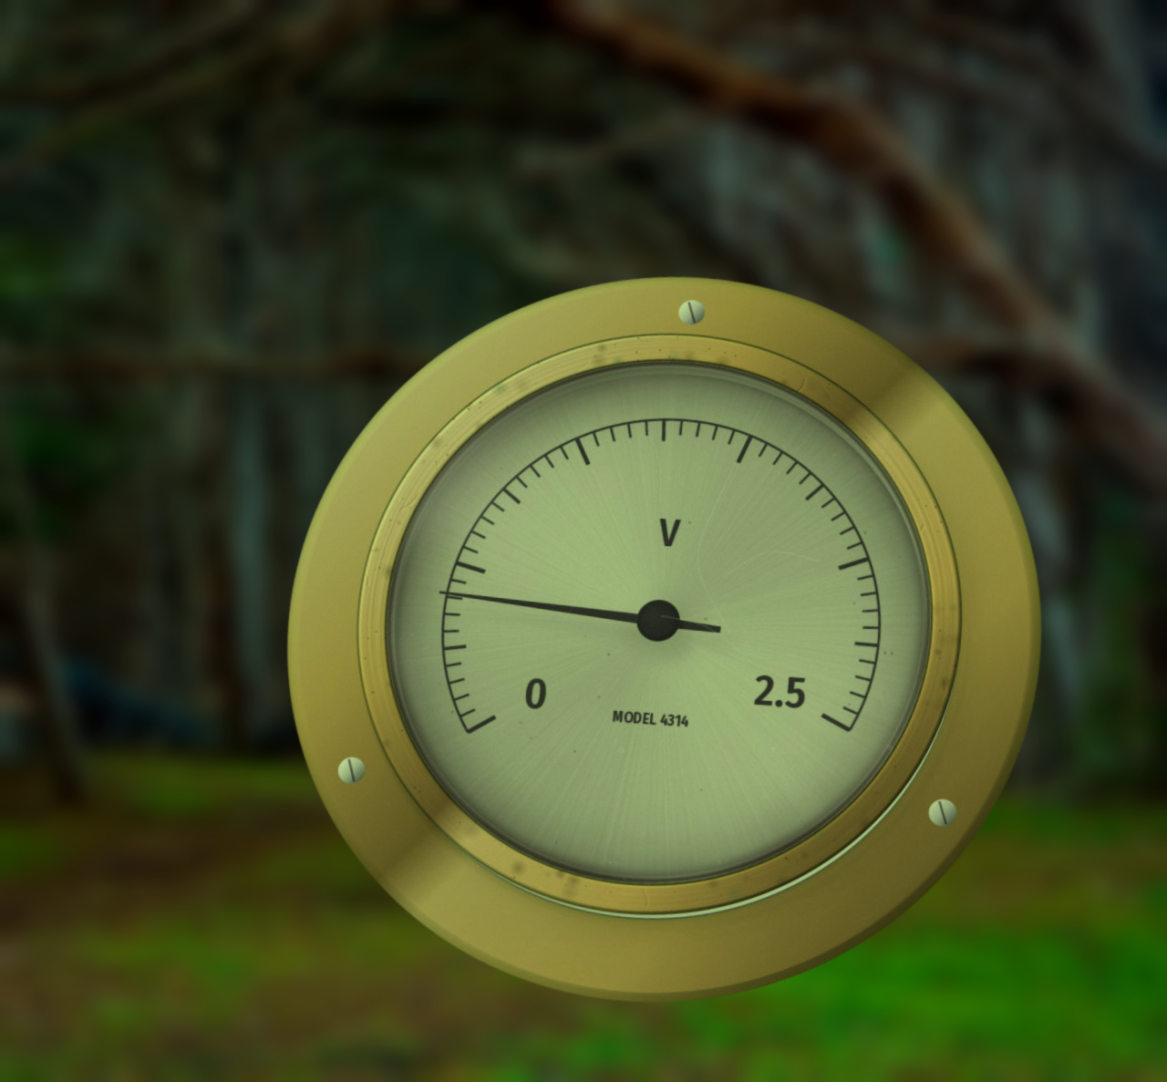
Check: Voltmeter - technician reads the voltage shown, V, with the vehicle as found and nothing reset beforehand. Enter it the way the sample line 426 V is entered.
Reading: 0.4 V
